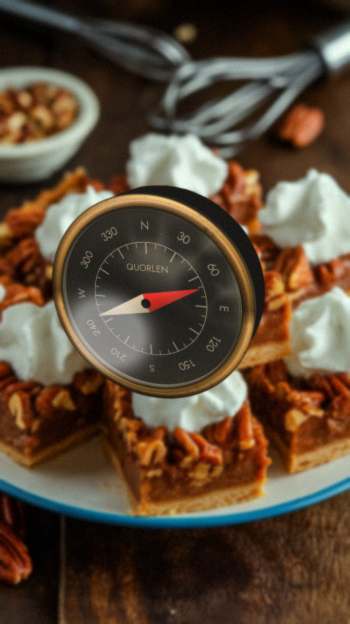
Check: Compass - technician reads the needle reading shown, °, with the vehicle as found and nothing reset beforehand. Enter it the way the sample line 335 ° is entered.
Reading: 70 °
